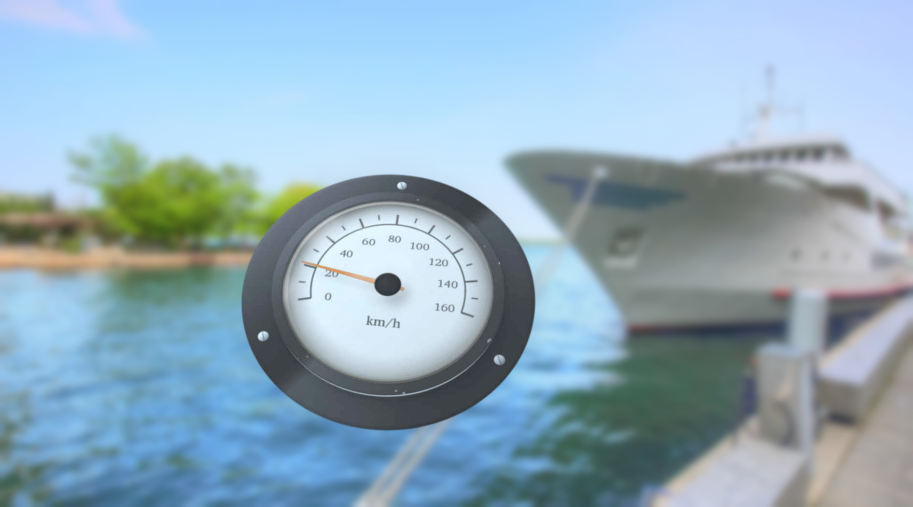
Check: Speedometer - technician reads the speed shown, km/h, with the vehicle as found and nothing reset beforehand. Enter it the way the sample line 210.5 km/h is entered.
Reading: 20 km/h
